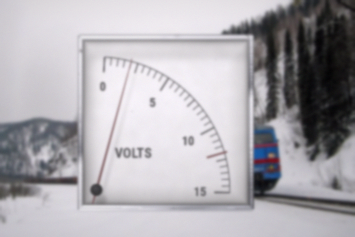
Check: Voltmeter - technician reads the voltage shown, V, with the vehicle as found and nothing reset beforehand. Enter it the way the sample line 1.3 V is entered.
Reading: 2 V
